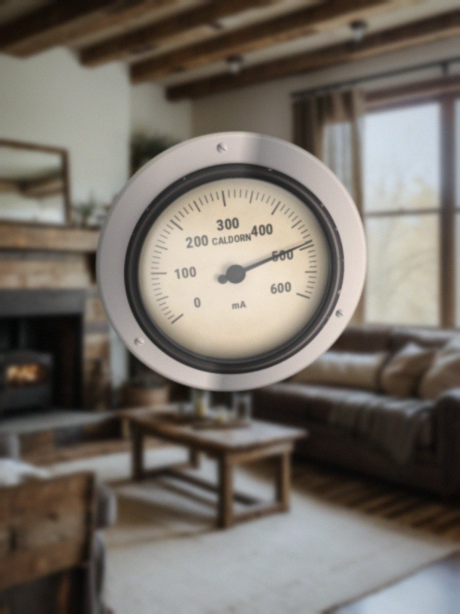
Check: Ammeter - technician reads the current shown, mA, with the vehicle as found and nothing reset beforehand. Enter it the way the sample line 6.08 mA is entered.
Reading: 490 mA
